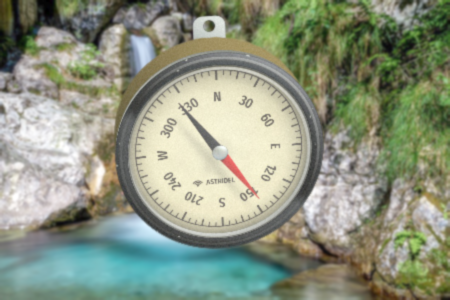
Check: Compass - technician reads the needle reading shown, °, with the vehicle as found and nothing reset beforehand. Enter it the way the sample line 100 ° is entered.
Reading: 145 °
